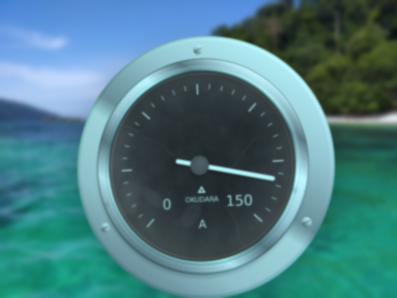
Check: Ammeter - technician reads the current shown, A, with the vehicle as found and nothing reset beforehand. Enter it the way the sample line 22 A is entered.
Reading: 132.5 A
